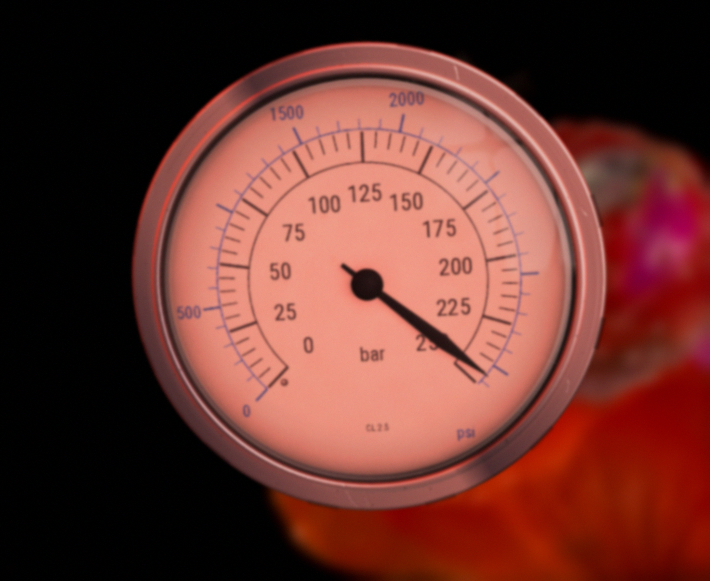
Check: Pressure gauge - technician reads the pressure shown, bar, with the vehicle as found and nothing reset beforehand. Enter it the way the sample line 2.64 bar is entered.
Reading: 245 bar
